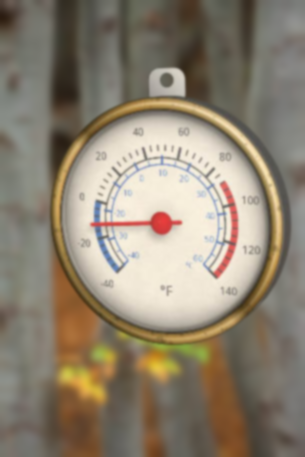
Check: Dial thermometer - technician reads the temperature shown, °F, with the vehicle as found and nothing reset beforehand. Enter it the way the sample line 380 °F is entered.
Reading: -12 °F
